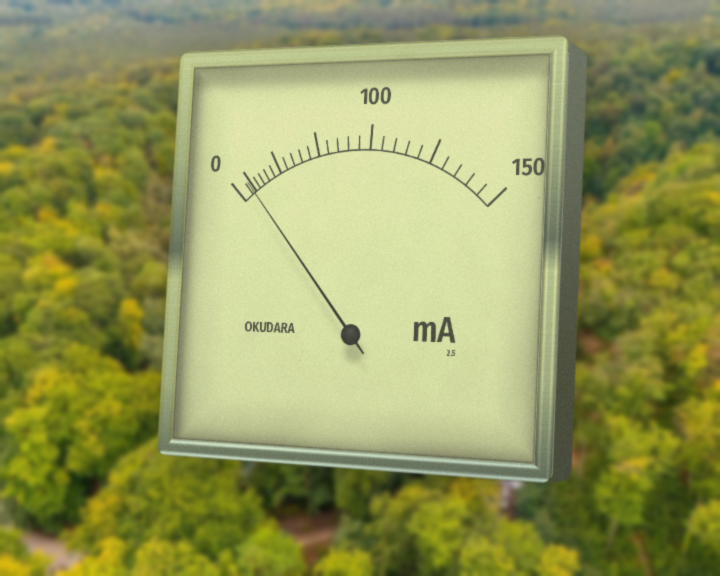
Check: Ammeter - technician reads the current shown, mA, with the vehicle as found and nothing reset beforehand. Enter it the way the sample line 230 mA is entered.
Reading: 25 mA
